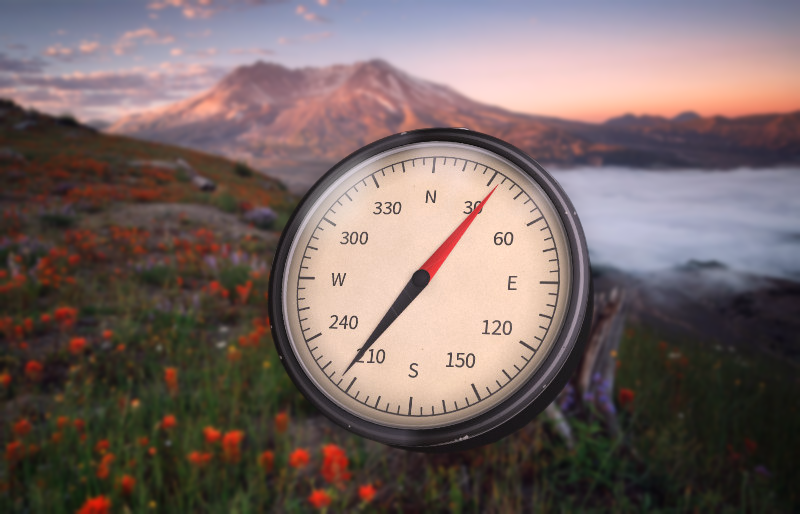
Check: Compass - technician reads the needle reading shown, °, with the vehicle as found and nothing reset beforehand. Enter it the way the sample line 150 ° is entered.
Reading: 35 °
